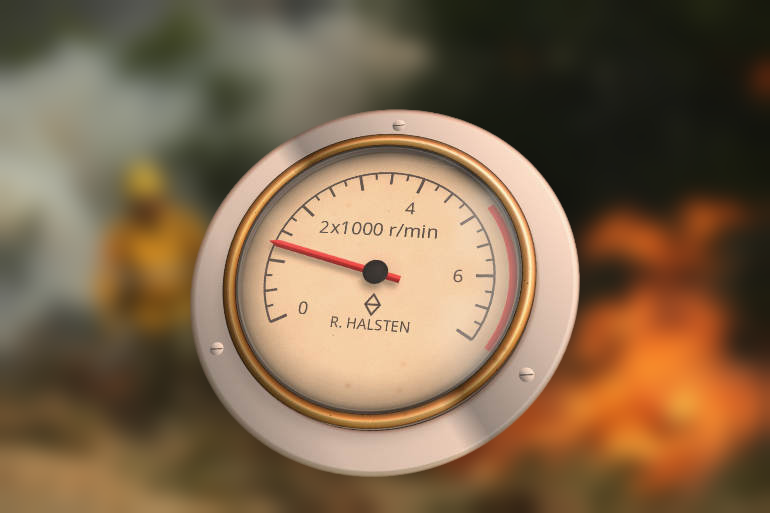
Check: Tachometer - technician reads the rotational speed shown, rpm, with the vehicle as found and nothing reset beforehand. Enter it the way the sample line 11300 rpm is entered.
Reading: 1250 rpm
